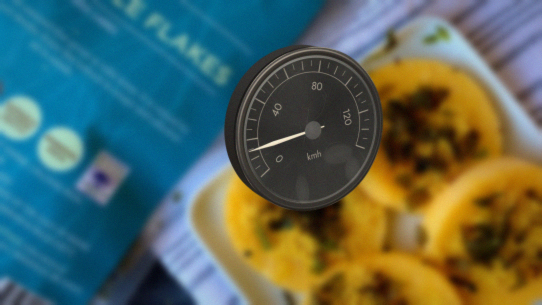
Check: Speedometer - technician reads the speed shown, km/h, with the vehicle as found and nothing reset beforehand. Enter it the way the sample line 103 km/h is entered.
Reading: 15 km/h
